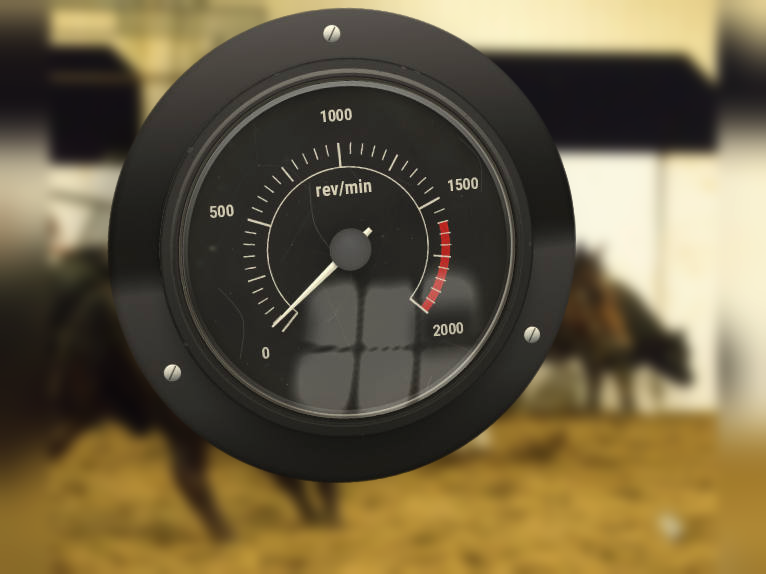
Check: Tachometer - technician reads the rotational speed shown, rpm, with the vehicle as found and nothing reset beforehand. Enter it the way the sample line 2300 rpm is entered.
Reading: 50 rpm
